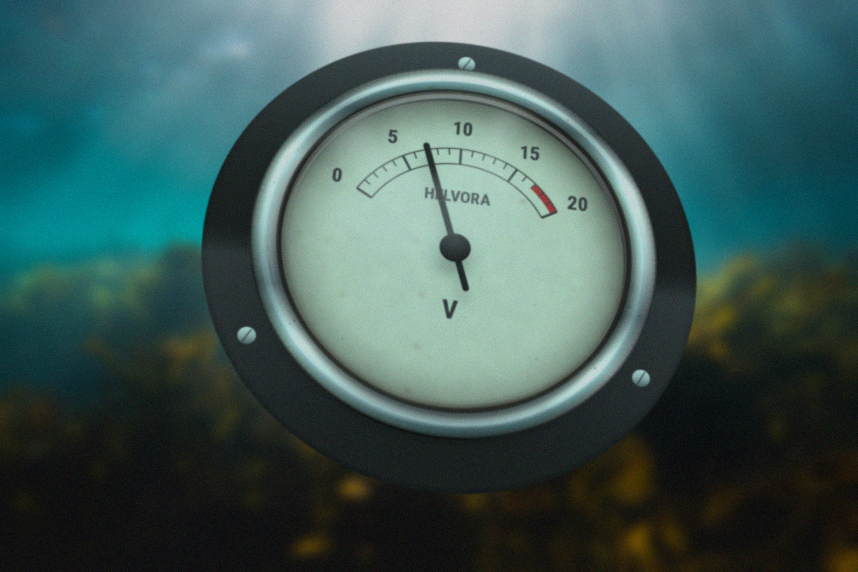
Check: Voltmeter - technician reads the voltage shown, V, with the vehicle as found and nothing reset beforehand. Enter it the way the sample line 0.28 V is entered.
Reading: 7 V
